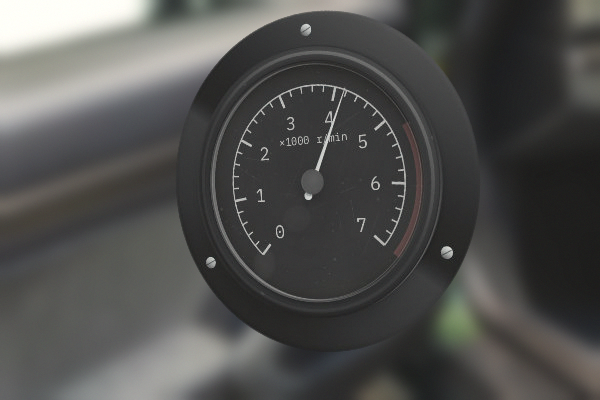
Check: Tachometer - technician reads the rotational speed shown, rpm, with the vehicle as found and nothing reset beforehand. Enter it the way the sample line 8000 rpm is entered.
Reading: 4200 rpm
